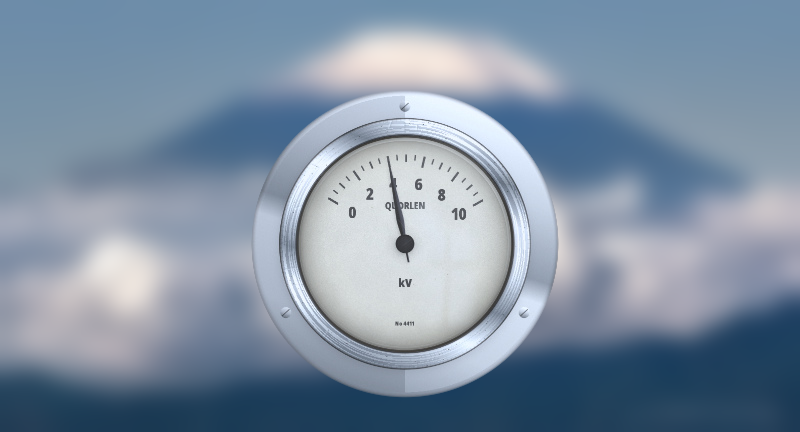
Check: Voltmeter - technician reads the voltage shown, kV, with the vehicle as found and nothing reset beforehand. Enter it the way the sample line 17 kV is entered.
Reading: 4 kV
